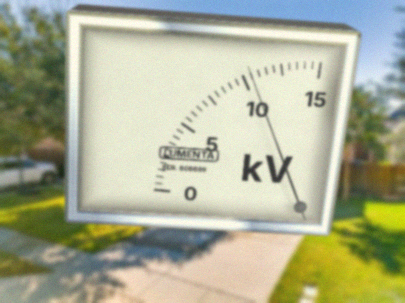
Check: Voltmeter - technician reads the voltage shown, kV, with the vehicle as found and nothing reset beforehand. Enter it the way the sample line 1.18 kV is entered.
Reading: 10.5 kV
